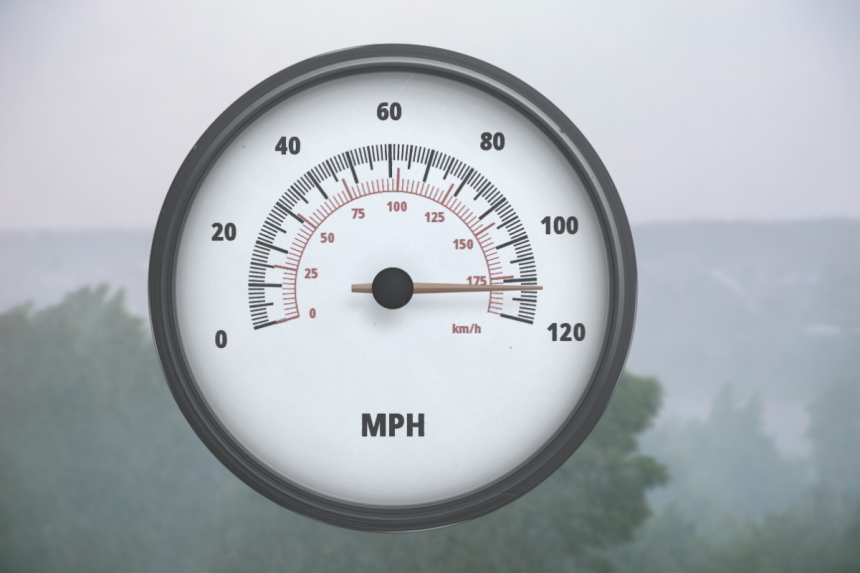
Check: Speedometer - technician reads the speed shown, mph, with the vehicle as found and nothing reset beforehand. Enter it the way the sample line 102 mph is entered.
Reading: 112 mph
